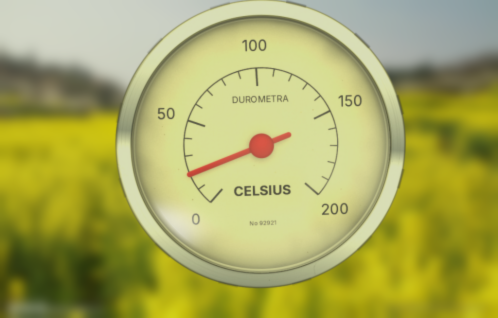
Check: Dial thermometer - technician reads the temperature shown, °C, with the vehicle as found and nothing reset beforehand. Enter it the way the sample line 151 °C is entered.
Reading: 20 °C
